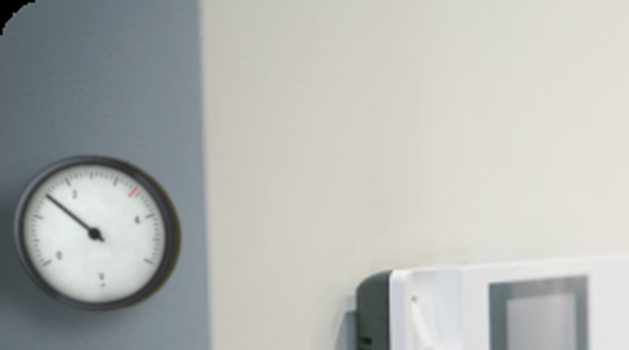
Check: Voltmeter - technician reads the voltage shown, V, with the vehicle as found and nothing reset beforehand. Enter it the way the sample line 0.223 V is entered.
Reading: 1.5 V
